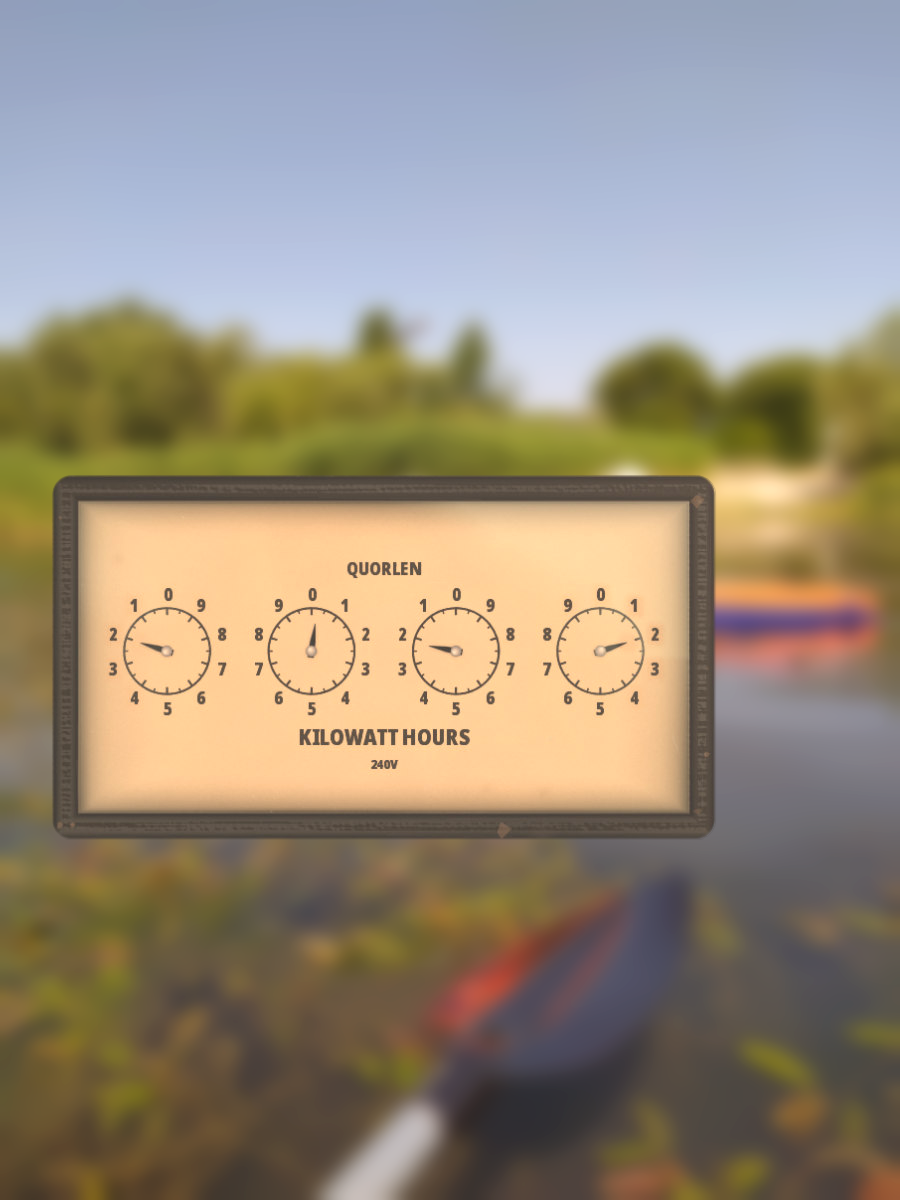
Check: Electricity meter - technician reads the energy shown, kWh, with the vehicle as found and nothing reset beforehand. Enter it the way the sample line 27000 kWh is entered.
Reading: 2022 kWh
